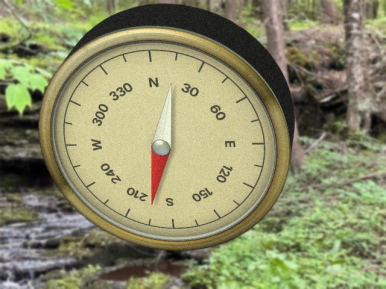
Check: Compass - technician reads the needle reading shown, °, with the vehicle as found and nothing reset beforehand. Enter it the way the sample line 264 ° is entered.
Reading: 195 °
